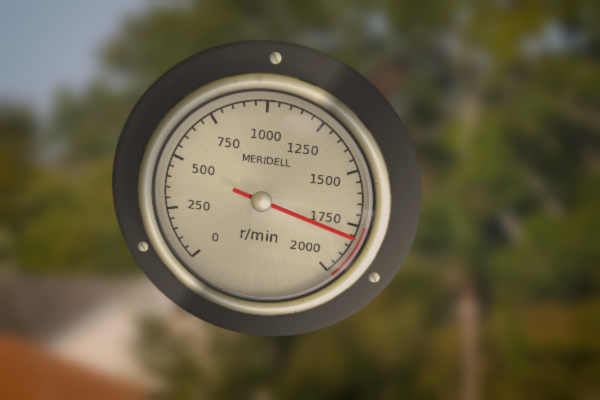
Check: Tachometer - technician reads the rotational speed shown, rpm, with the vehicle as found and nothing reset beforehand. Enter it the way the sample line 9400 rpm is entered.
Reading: 1800 rpm
